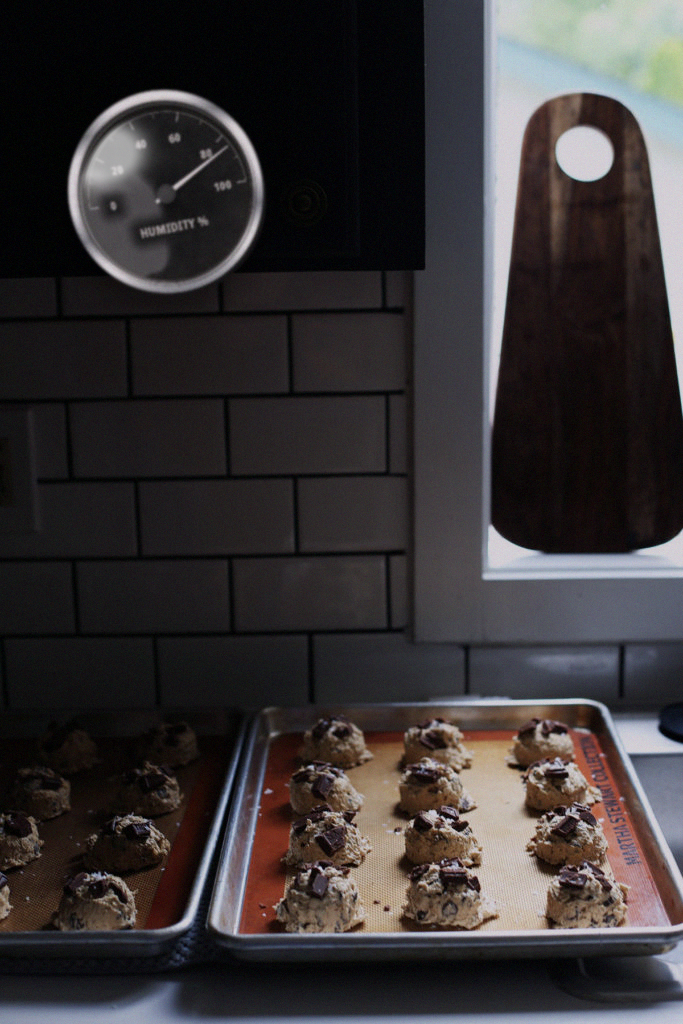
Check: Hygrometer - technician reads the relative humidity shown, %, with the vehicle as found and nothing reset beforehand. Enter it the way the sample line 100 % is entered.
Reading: 85 %
